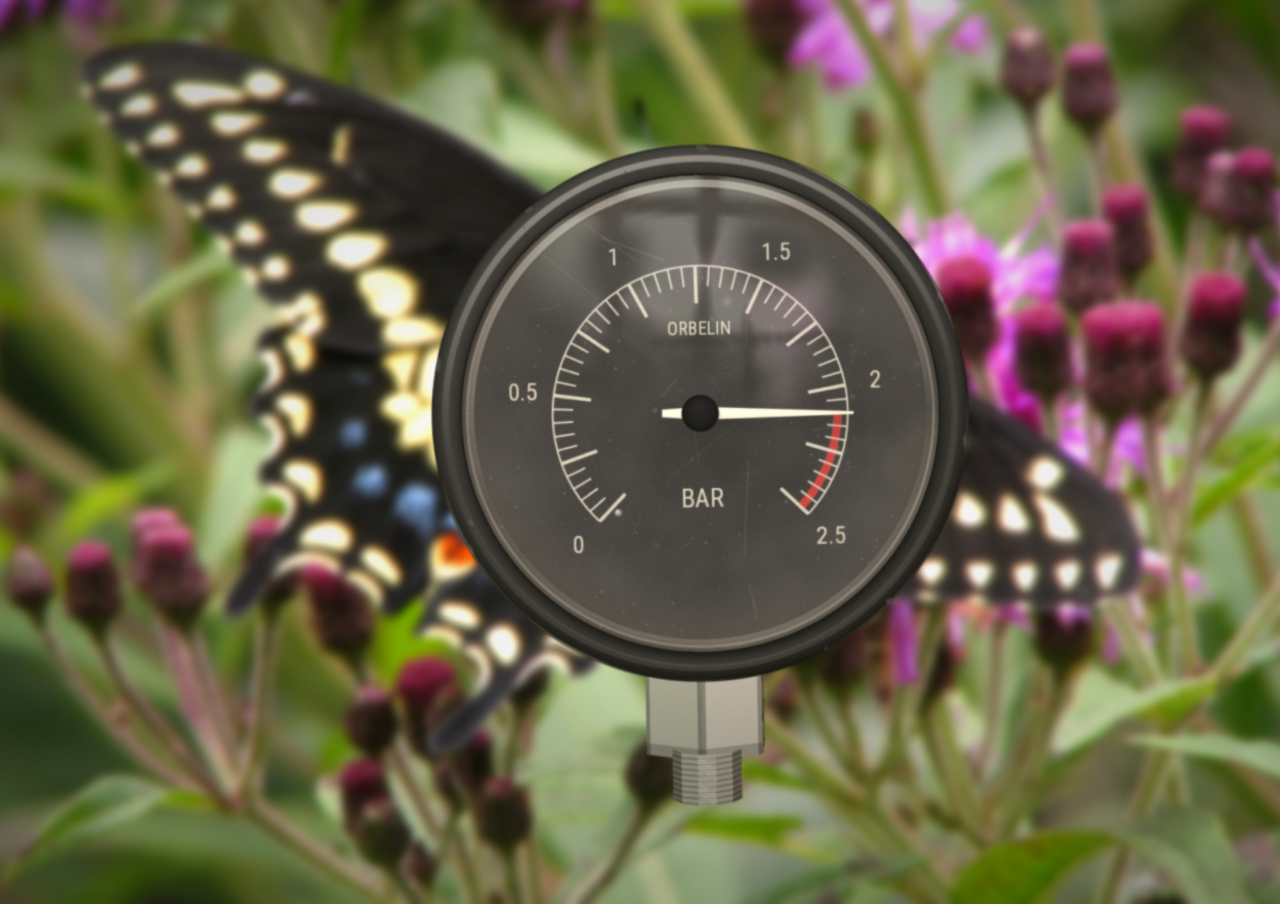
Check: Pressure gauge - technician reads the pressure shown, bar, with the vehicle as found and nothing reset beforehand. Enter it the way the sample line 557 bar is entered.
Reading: 2.1 bar
